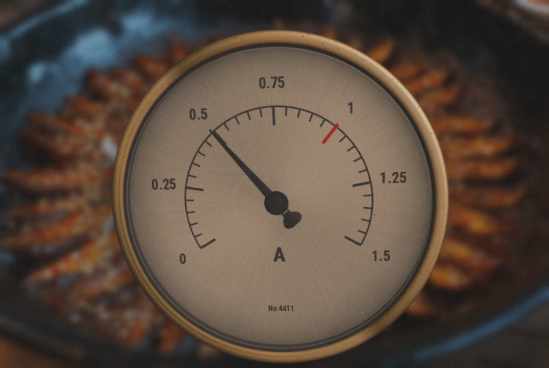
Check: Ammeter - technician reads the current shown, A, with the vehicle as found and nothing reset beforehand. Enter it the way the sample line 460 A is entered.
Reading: 0.5 A
